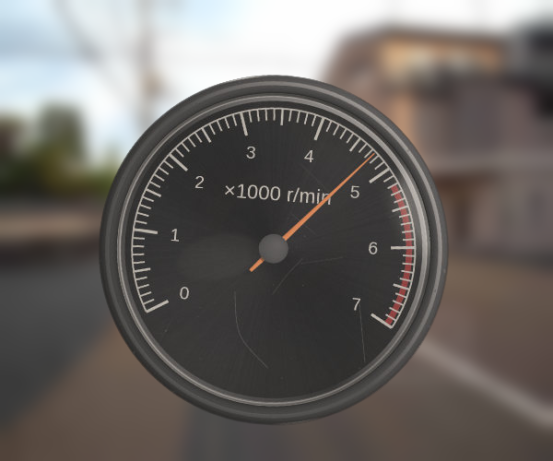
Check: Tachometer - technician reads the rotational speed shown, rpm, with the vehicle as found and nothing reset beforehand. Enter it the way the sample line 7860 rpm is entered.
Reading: 4750 rpm
